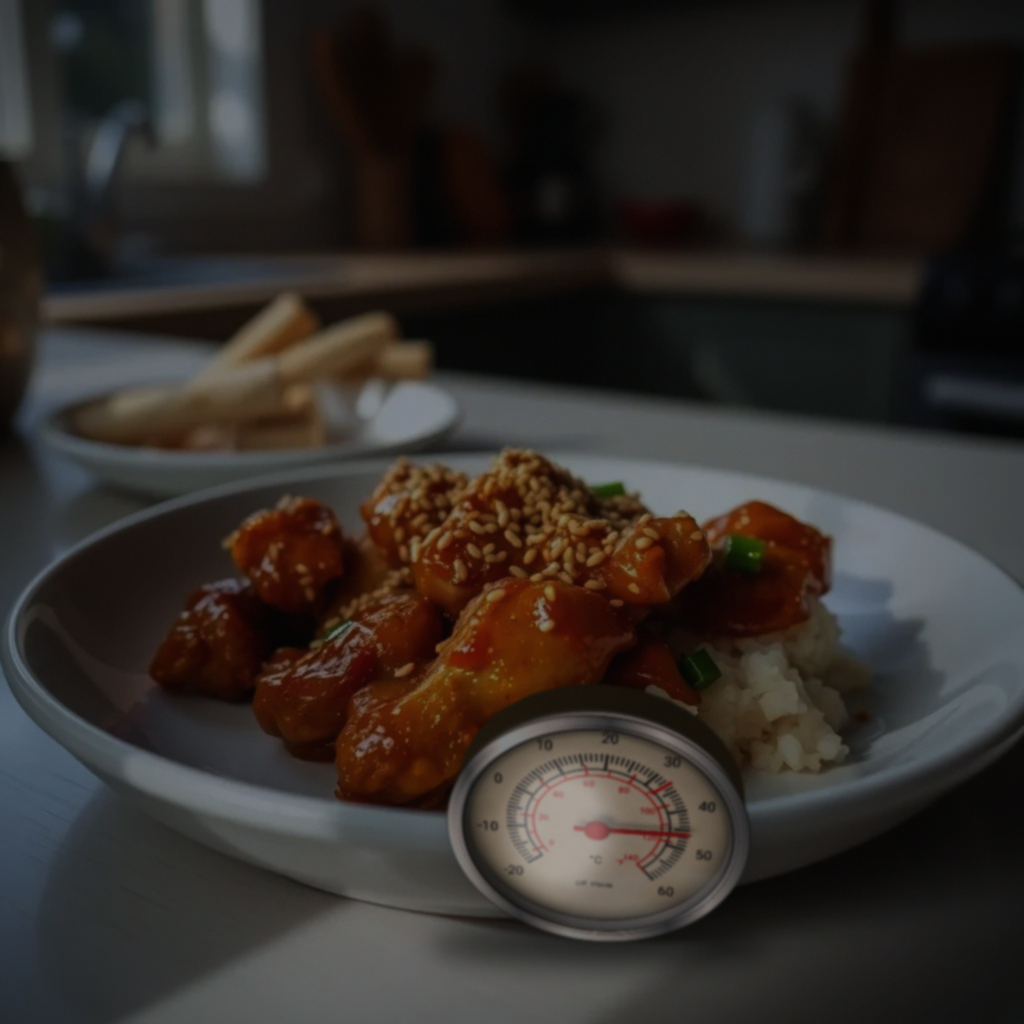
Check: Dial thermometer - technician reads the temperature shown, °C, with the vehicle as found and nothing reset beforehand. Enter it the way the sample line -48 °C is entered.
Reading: 45 °C
